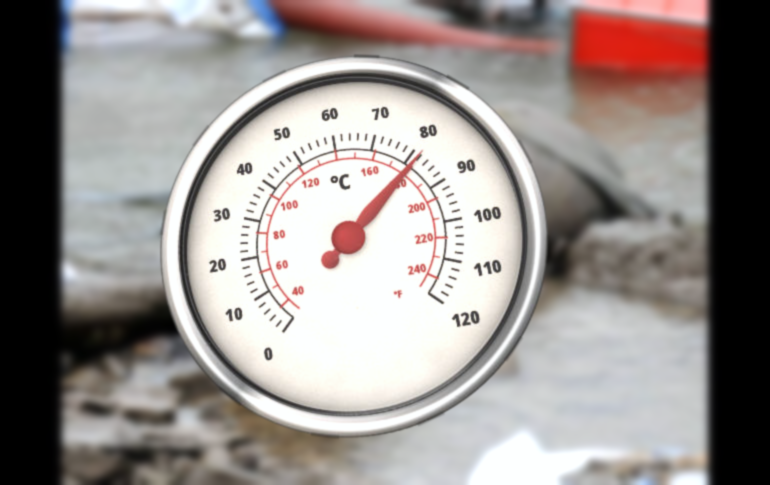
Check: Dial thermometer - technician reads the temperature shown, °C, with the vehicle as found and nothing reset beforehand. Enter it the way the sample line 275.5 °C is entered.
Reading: 82 °C
